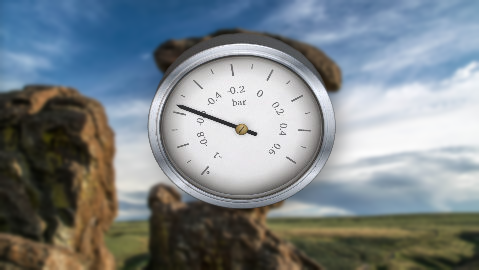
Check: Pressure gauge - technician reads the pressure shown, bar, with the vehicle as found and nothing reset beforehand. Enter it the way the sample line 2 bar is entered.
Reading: -0.55 bar
